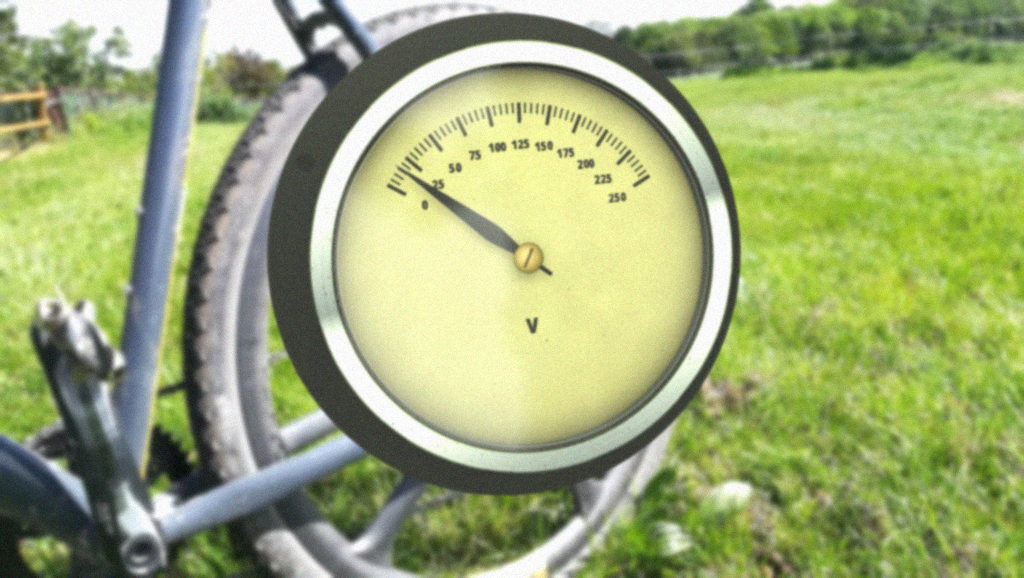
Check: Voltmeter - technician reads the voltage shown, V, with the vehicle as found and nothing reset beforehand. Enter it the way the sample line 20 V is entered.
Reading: 15 V
